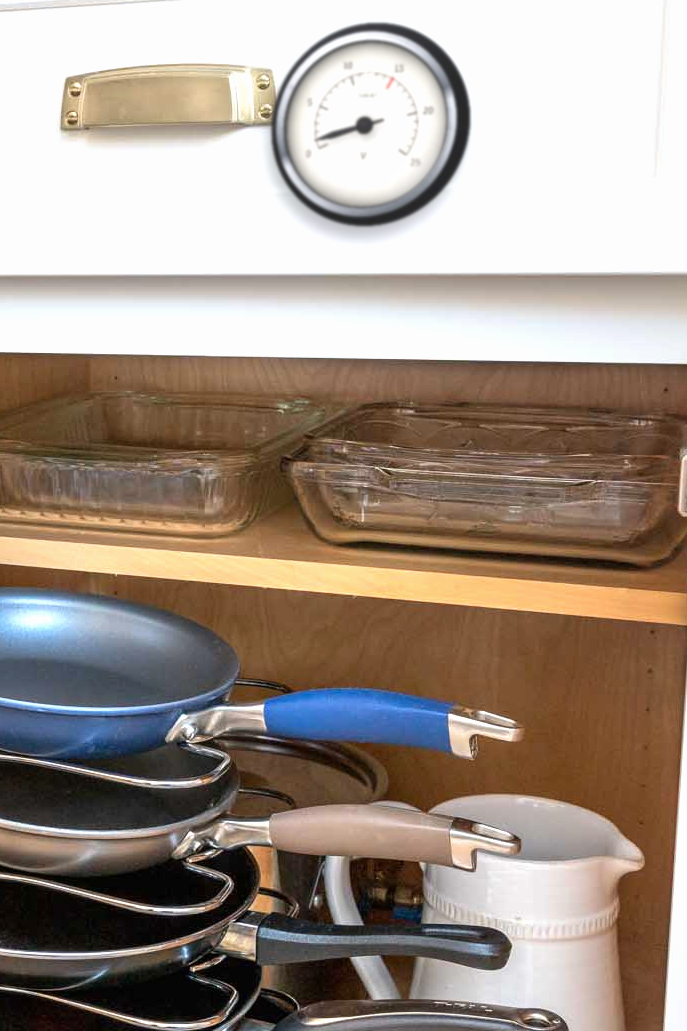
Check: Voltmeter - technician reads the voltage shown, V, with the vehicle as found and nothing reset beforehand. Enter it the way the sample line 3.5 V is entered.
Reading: 1 V
